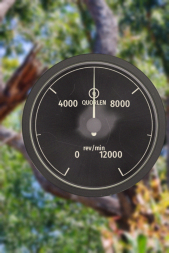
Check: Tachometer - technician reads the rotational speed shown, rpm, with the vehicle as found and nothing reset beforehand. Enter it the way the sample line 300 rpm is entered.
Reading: 6000 rpm
